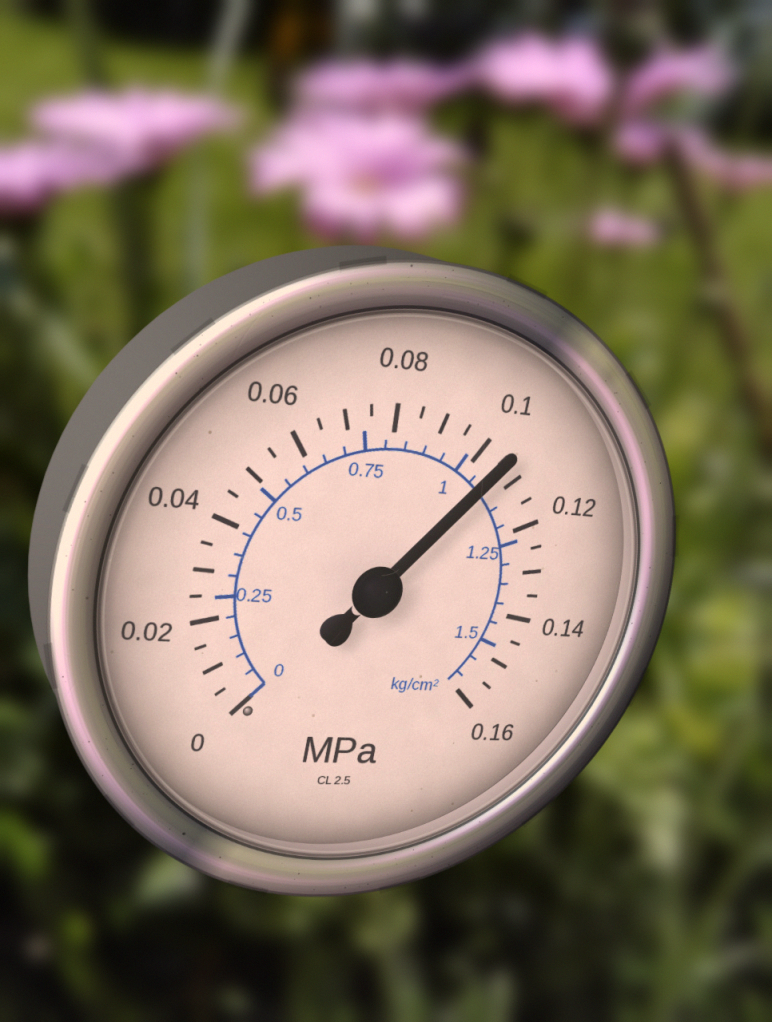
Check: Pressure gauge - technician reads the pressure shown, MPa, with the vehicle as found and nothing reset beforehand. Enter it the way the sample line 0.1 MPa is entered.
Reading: 0.105 MPa
